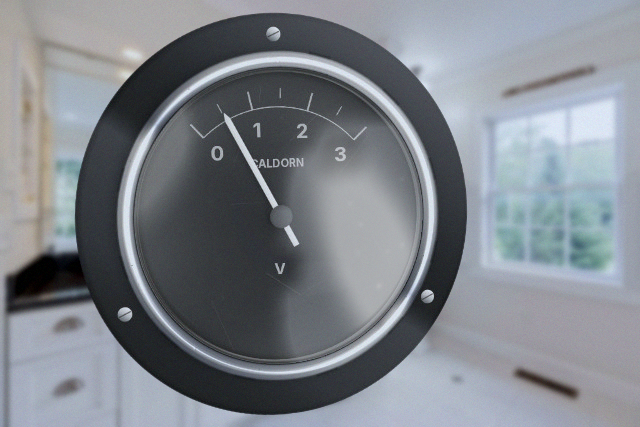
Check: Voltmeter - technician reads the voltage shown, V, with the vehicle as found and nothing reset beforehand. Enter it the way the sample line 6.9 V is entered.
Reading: 0.5 V
